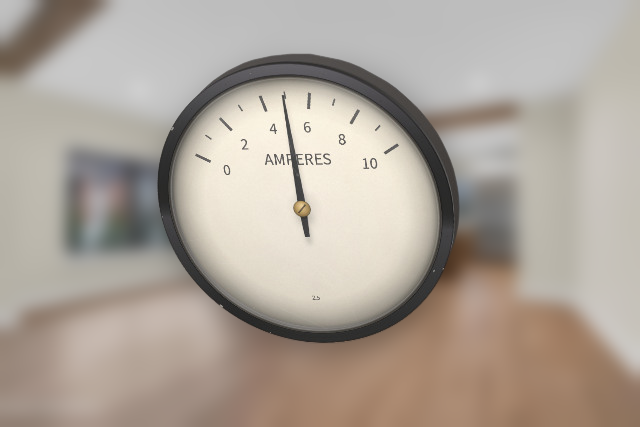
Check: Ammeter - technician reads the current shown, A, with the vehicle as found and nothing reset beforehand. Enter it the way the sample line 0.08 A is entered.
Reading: 5 A
